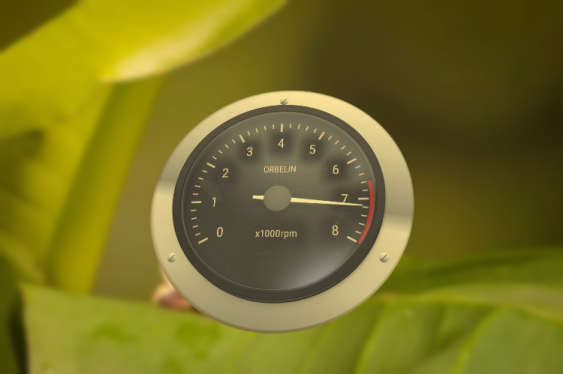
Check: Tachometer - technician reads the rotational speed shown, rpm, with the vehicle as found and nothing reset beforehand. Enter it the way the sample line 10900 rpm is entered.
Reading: 7200 rpm
